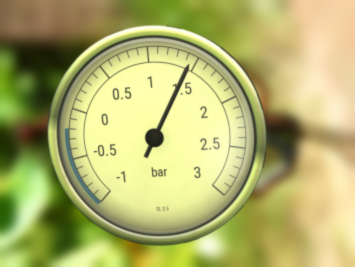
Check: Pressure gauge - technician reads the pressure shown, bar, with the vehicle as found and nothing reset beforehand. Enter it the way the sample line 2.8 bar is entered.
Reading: 1.45 bar
